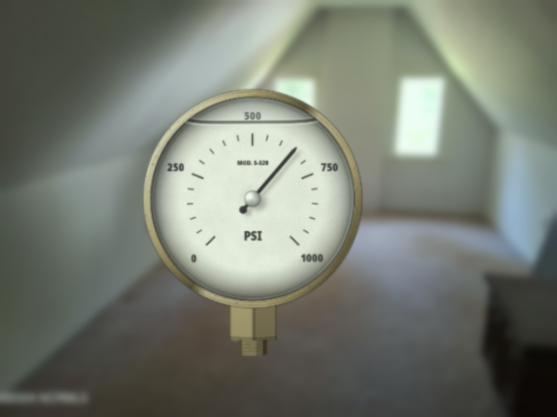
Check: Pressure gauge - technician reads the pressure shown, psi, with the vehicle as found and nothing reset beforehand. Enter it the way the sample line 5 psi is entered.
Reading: 650 psi
